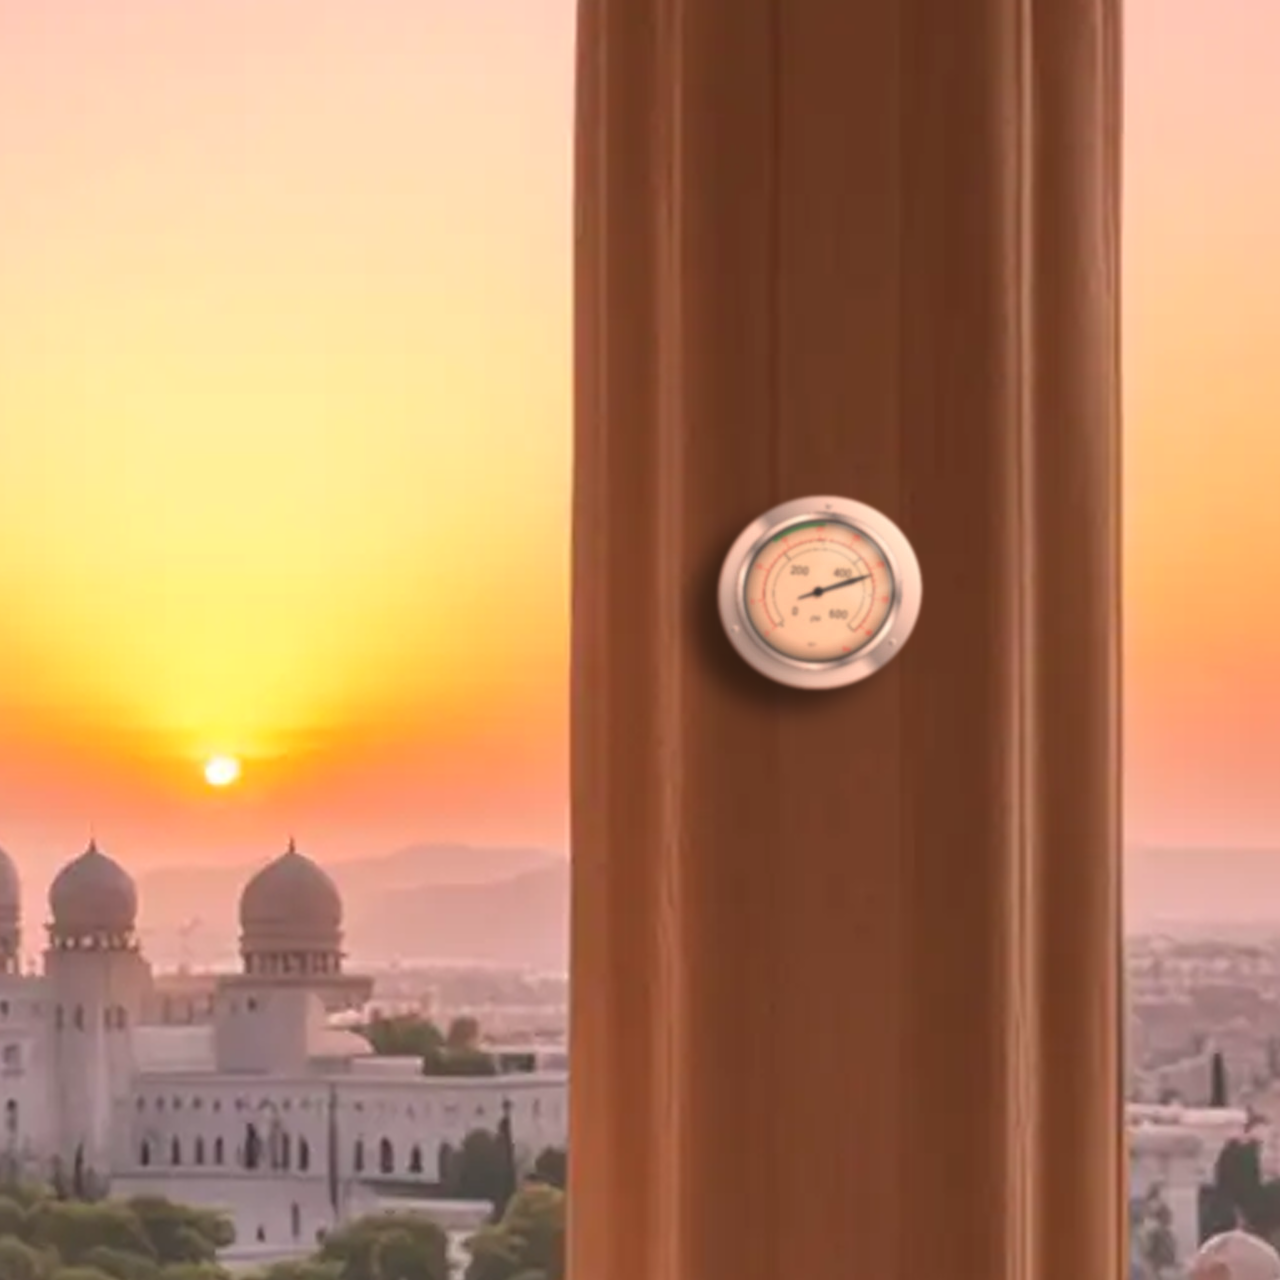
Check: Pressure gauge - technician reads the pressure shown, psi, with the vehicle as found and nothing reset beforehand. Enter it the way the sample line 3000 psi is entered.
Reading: 450 psi
